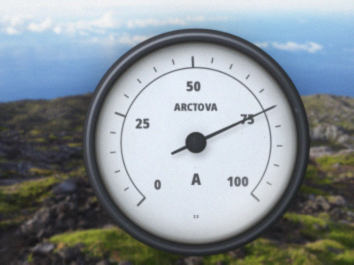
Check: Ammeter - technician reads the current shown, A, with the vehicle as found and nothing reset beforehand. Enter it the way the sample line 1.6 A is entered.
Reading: 75 A
